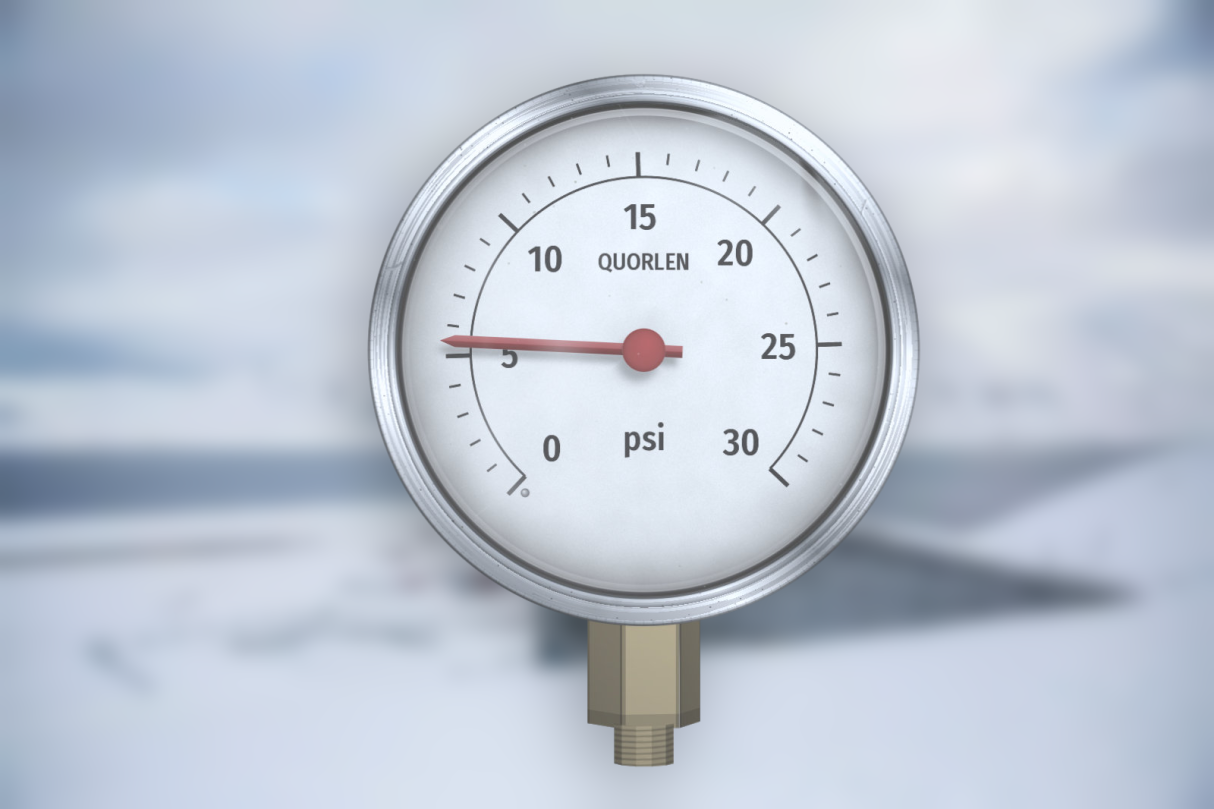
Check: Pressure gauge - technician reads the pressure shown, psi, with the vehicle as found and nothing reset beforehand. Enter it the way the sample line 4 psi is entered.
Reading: 5.5 psi
